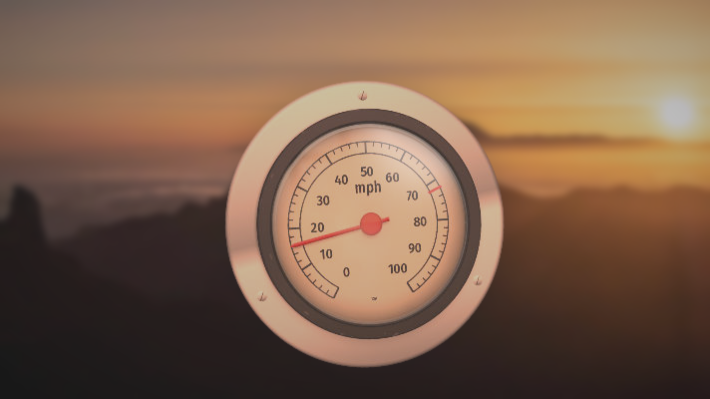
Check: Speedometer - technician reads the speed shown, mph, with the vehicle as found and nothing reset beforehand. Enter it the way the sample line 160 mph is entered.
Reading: 16 mph
